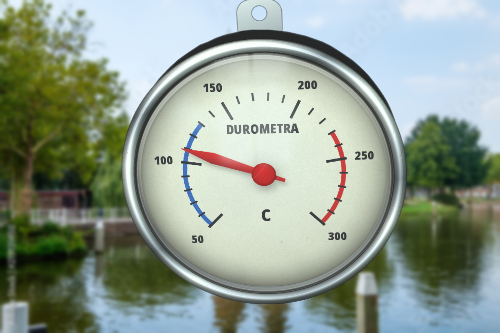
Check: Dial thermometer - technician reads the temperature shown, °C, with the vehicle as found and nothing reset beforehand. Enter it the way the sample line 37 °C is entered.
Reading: 110 °C
